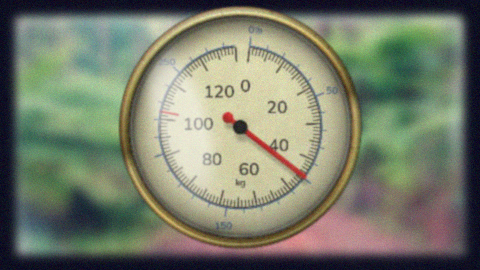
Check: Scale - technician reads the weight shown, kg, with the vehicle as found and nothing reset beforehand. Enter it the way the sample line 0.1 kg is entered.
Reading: 45 kg
